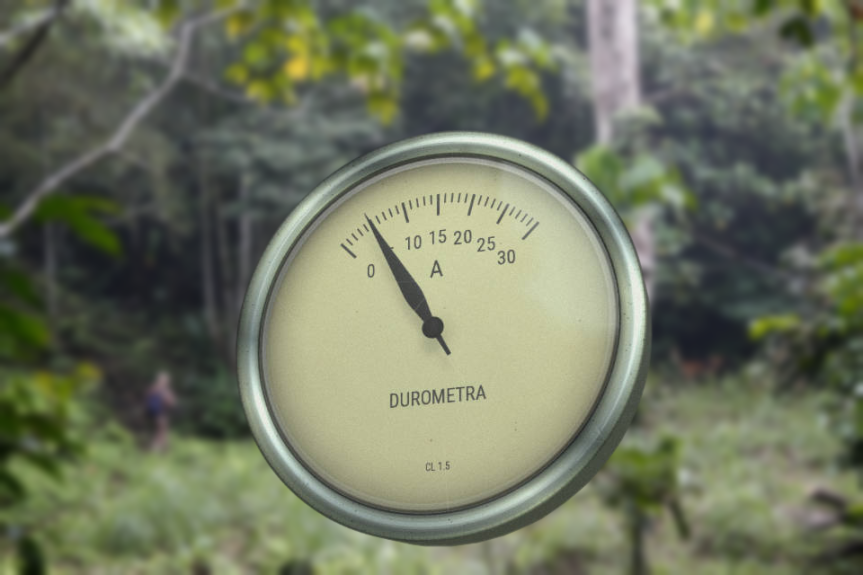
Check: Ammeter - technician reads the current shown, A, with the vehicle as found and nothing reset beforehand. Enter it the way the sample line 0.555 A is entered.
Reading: 5 A
